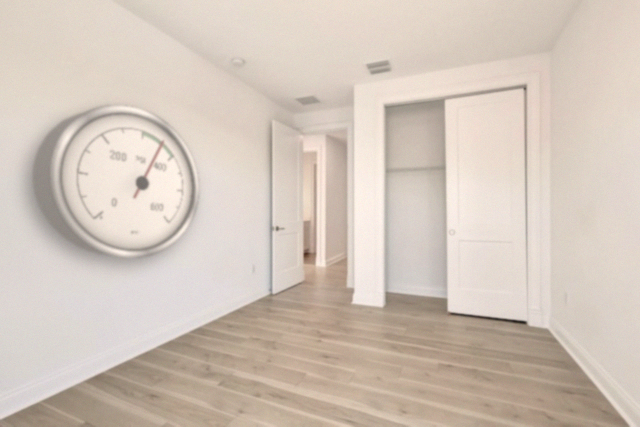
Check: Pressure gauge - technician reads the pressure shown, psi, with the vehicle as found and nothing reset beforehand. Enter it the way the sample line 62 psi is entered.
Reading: 350 psi
